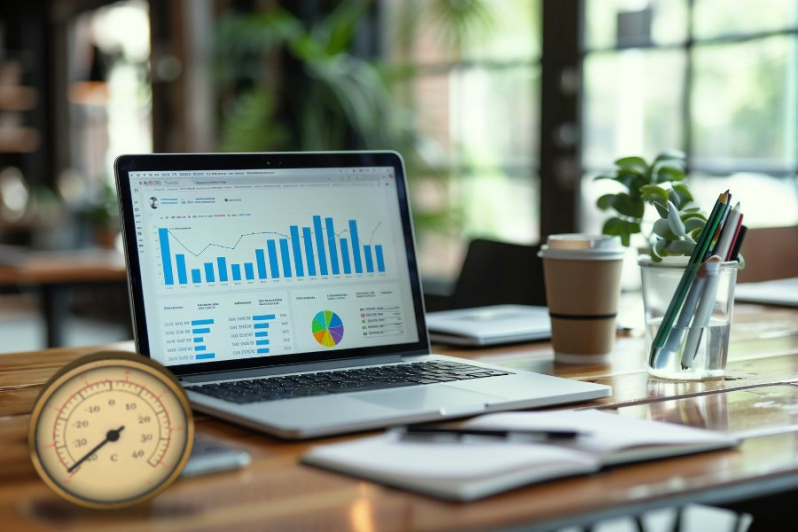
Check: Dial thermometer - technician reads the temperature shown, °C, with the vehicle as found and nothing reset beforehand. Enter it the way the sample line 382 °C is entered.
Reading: -38 °C
